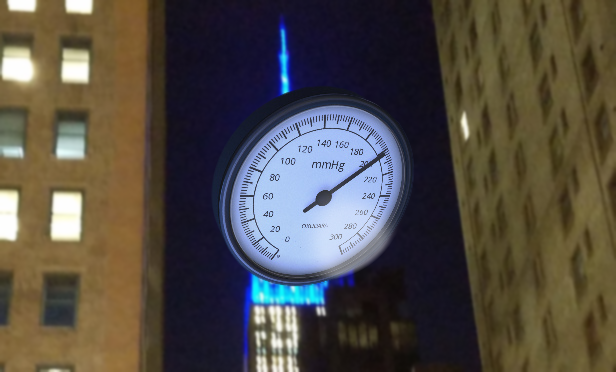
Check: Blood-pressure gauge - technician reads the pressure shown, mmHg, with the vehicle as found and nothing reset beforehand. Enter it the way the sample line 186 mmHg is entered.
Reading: 200 mmHg
